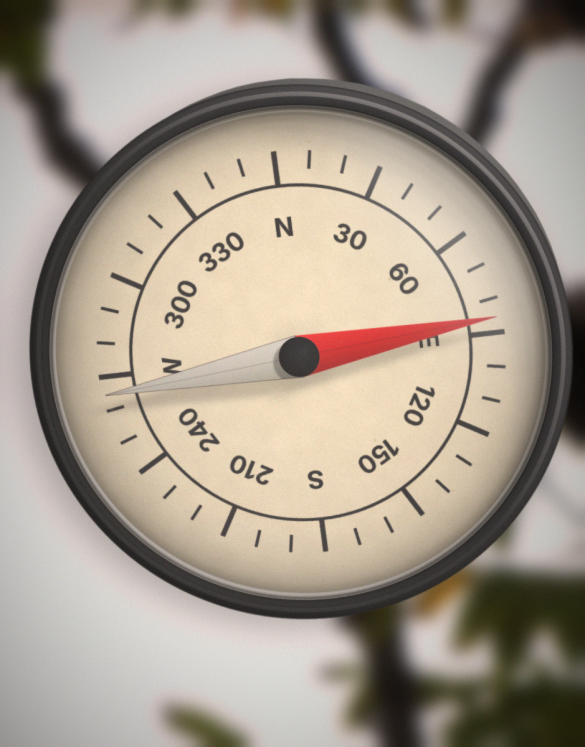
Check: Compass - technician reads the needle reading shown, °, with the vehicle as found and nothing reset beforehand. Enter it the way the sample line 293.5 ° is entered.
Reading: 85 °
